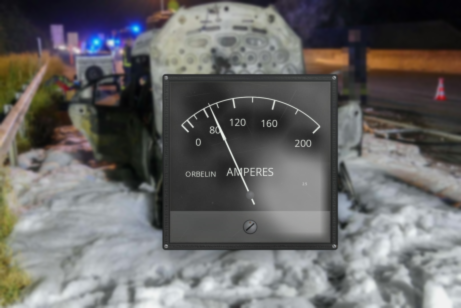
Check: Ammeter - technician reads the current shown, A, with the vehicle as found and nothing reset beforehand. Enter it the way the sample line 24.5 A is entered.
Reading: 90 A
